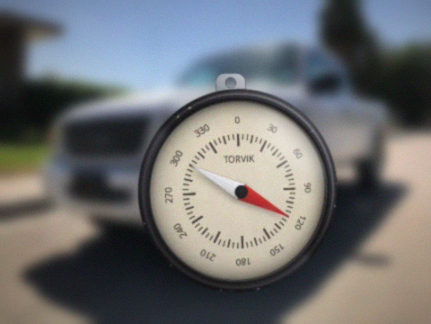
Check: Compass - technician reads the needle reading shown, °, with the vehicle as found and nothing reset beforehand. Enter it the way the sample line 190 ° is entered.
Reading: 120 °
